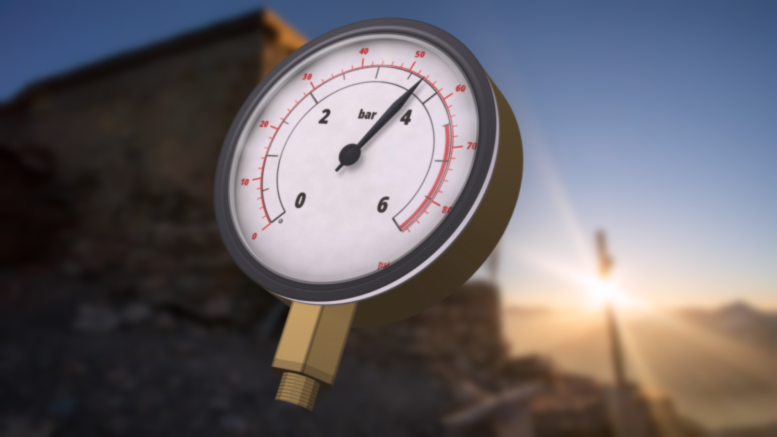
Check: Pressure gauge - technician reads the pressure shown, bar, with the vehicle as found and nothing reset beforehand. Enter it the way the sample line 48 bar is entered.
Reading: 3.75 bar
